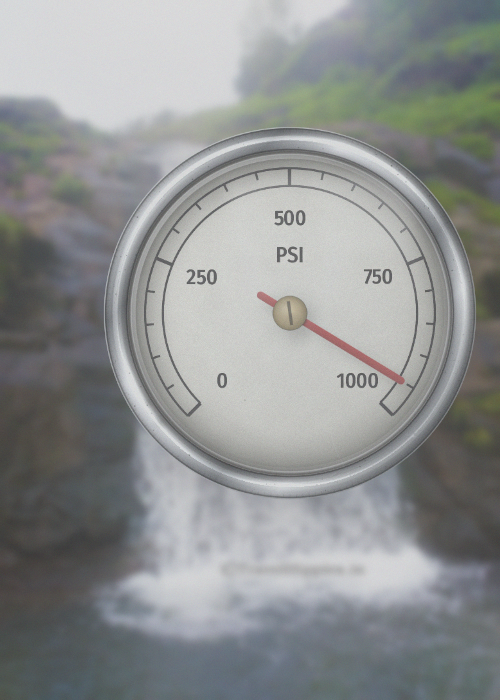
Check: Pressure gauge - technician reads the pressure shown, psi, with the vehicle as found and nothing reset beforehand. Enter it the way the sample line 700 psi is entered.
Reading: 950 psi
